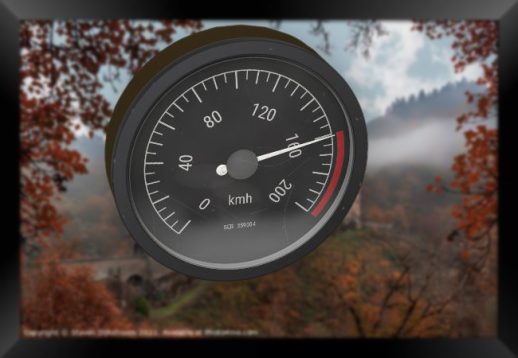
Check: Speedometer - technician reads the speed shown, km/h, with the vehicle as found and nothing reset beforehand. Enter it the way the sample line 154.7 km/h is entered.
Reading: 160 km/h
